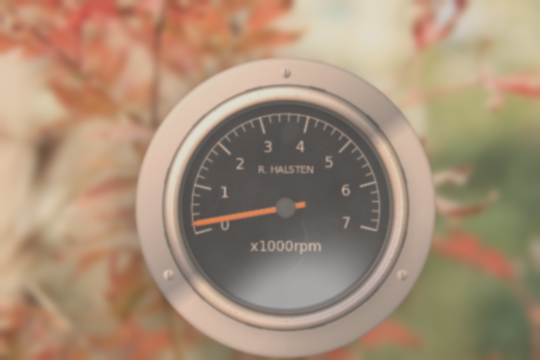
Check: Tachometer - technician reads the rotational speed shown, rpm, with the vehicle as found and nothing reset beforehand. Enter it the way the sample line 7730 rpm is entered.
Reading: 200 rpm
